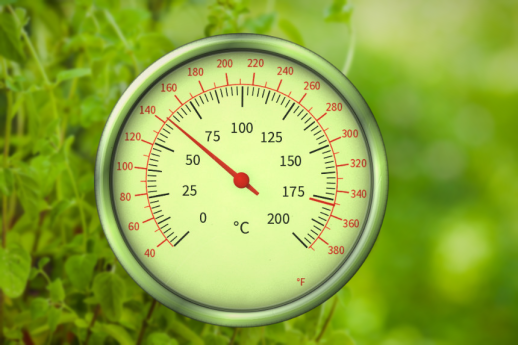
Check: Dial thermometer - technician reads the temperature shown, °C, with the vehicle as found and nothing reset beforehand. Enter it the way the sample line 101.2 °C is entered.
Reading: 62.5 °C
